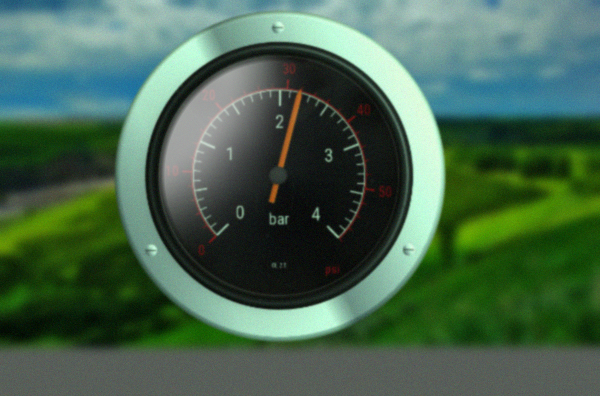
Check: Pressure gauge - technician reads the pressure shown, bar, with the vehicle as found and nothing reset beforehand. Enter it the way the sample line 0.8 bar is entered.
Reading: 2.2 bar
